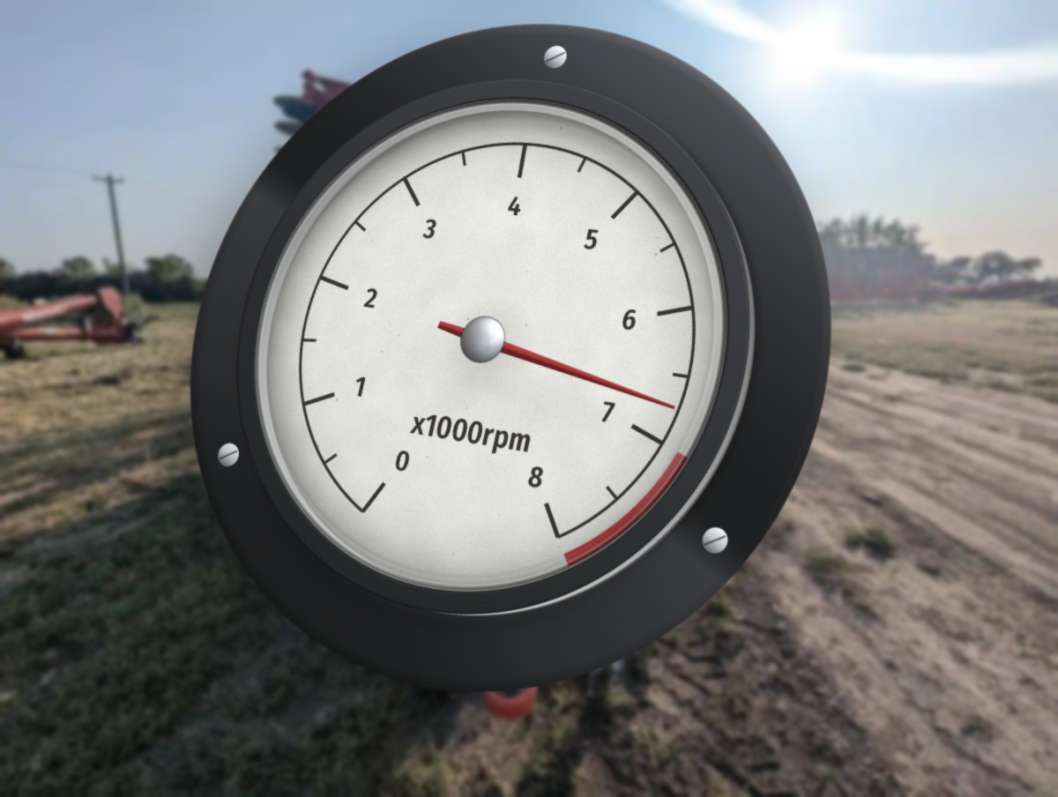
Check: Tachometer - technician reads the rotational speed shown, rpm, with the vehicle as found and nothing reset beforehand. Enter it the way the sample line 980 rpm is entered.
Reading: 6750 rpm
